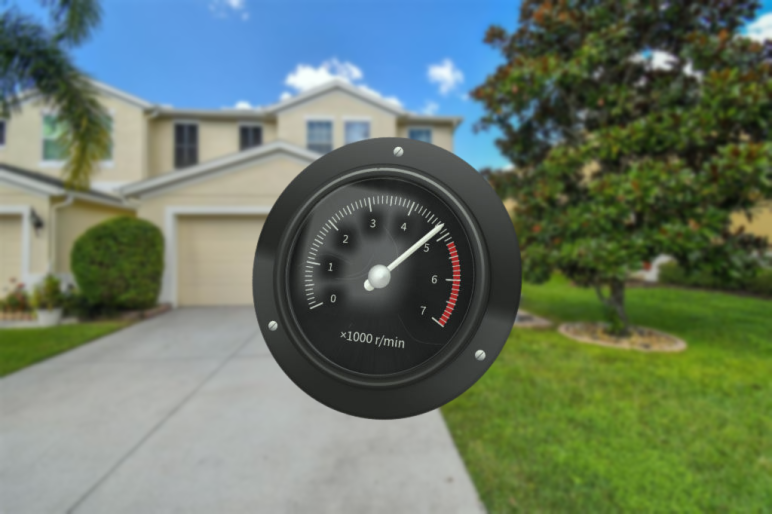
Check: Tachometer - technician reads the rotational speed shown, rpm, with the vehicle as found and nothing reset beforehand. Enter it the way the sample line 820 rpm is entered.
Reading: 4800 rpm
